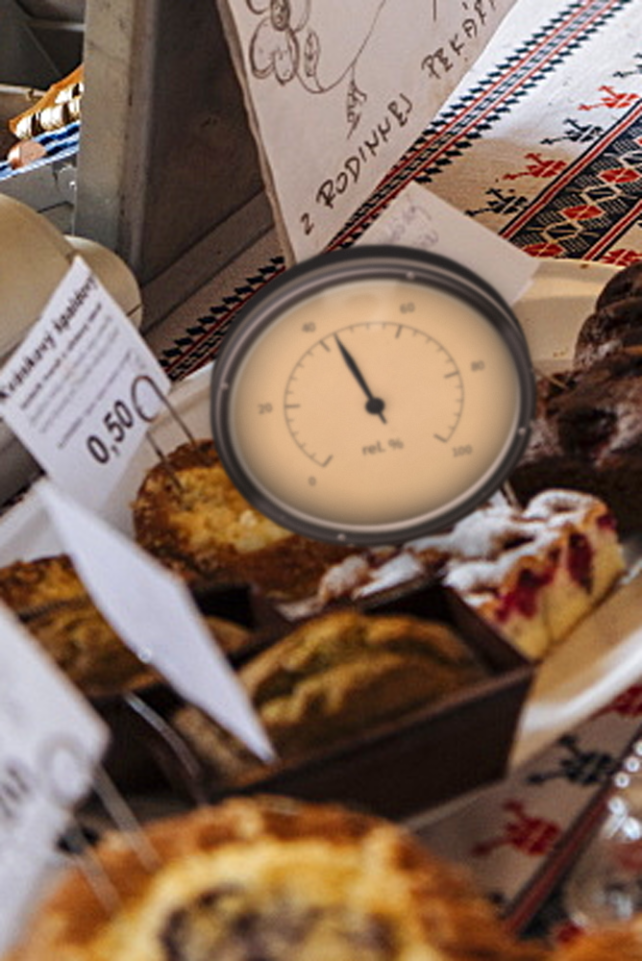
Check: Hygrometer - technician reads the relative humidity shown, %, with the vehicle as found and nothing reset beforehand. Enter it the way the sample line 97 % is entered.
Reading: 44 %
